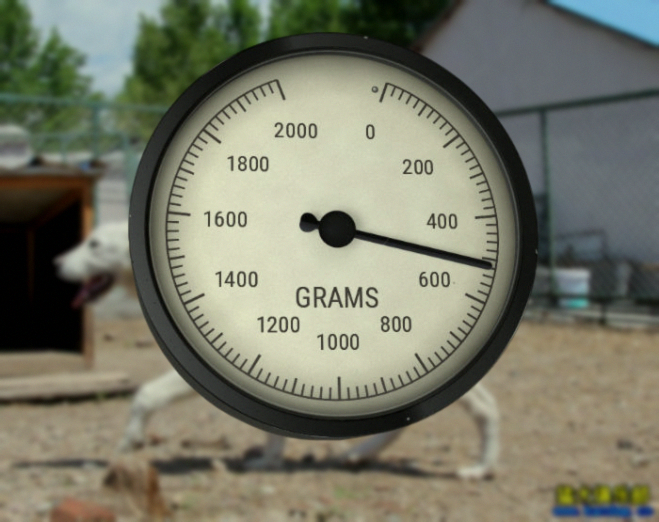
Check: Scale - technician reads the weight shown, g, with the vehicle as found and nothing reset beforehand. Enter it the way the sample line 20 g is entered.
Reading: 520 g
